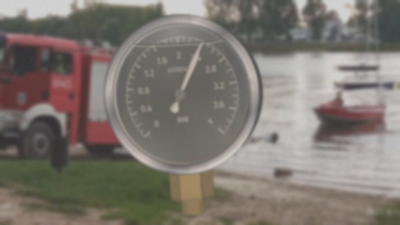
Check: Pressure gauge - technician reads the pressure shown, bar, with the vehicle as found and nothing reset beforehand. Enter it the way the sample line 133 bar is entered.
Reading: 2.4 bar
